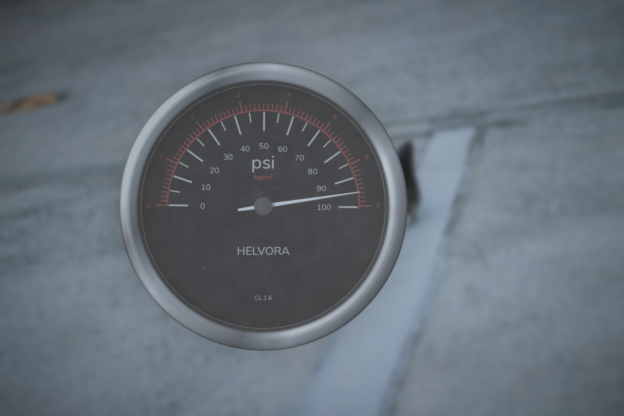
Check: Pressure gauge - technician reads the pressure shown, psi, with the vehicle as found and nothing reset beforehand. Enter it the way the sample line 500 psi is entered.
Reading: 95 psi
